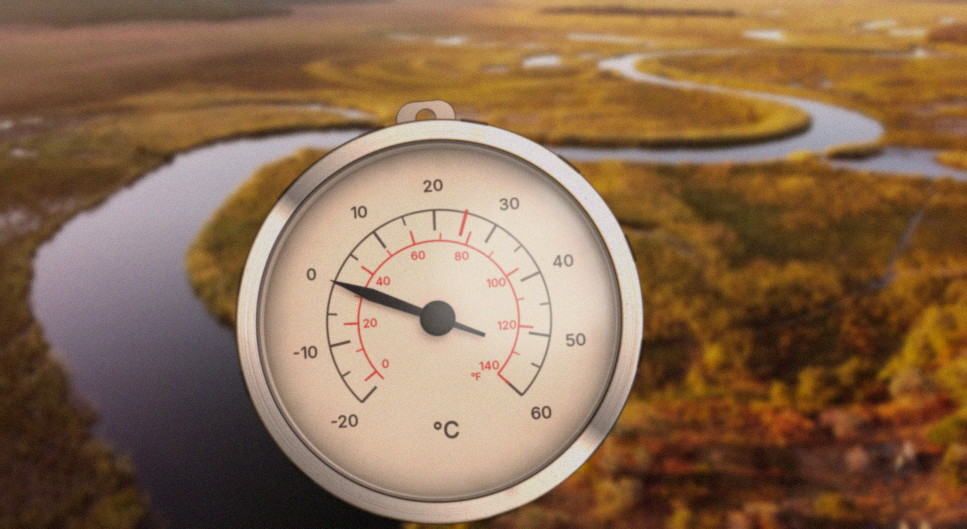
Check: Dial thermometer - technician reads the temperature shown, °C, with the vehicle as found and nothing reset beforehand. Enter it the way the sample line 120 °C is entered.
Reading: 0 °C
